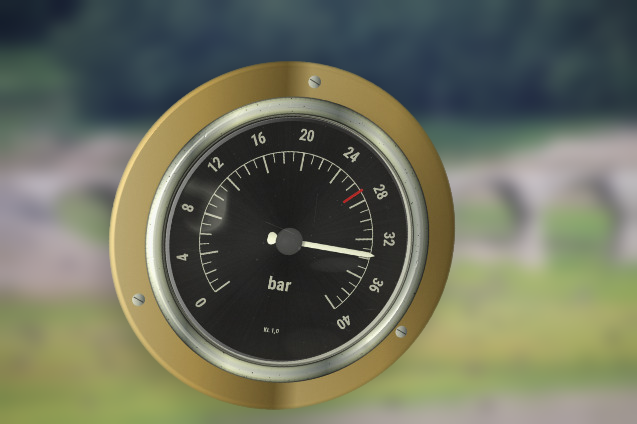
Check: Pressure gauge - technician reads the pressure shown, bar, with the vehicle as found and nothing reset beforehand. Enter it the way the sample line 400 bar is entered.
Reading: 33.5 bar
